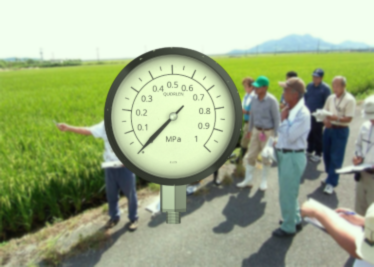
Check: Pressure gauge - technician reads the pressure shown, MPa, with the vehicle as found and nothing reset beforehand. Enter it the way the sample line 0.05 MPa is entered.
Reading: 0 MPa
